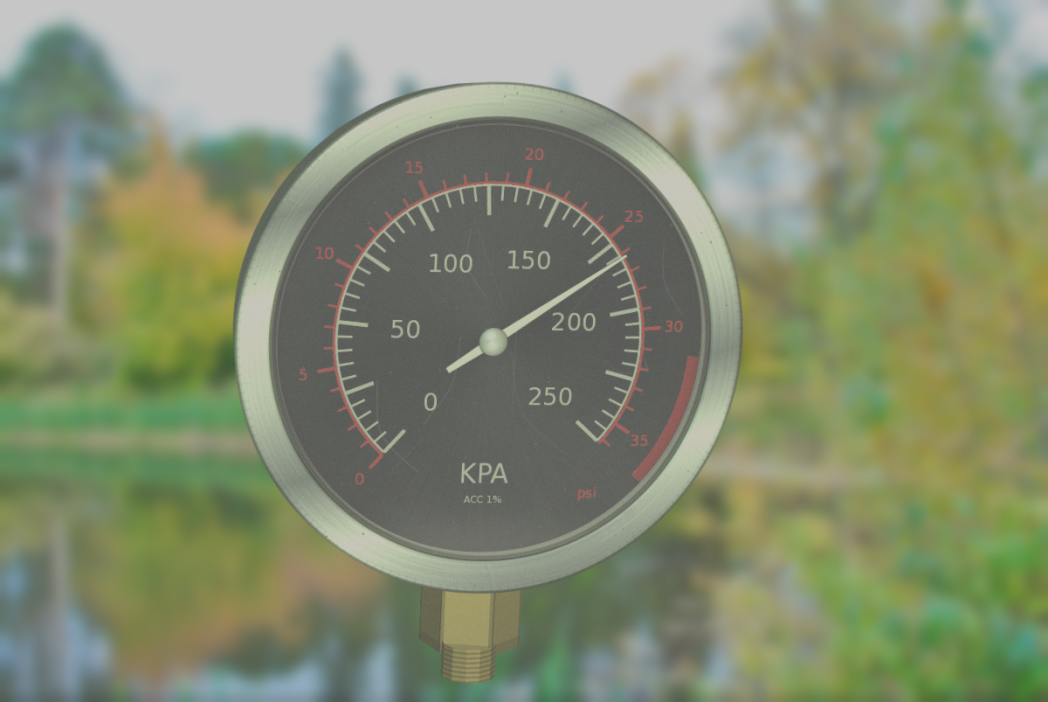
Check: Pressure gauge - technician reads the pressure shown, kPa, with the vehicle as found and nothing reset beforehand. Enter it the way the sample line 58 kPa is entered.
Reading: 180 kPa
